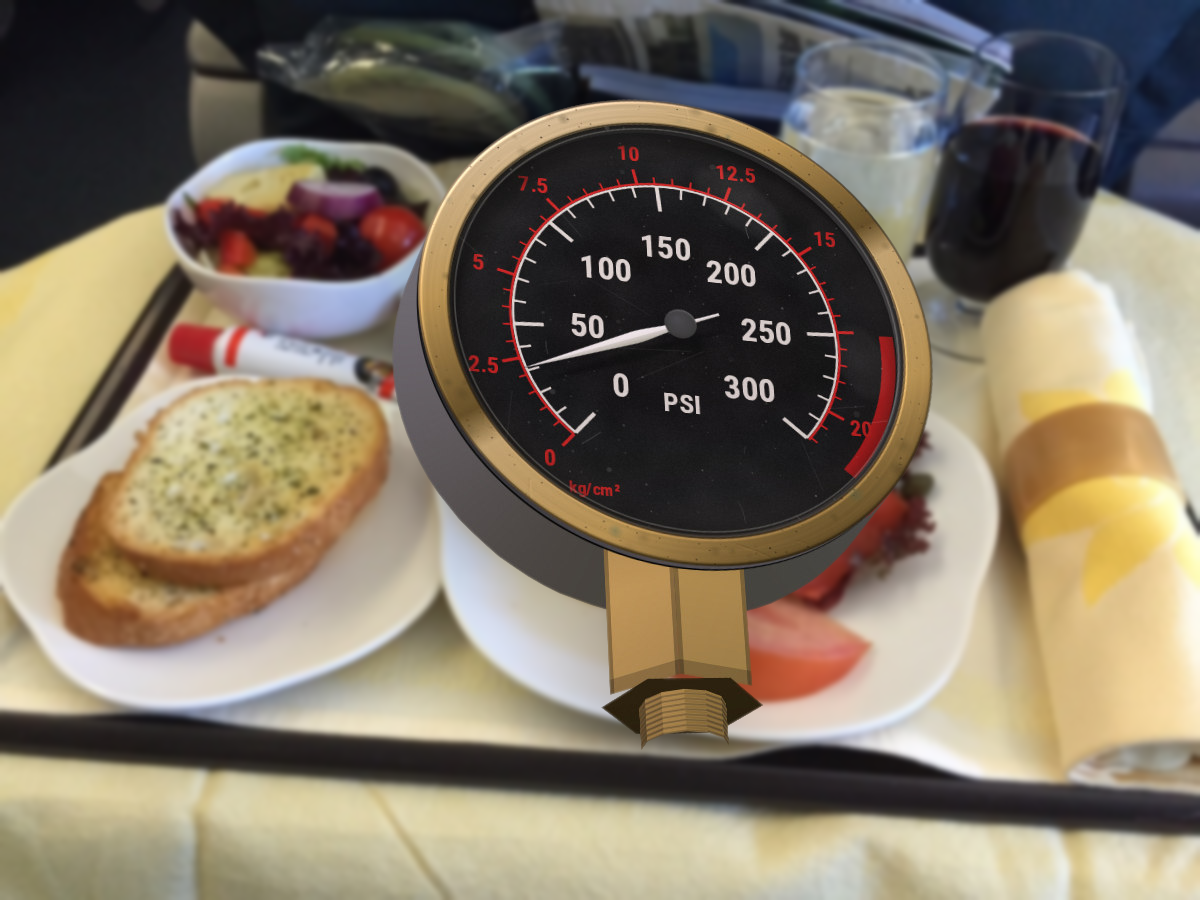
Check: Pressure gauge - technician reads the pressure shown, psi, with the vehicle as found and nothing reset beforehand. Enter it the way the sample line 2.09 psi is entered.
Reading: 30 psi
